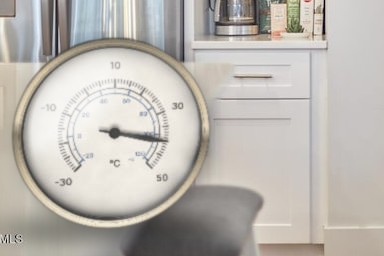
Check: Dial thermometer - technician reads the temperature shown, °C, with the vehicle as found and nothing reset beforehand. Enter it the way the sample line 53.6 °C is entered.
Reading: 40 °C
